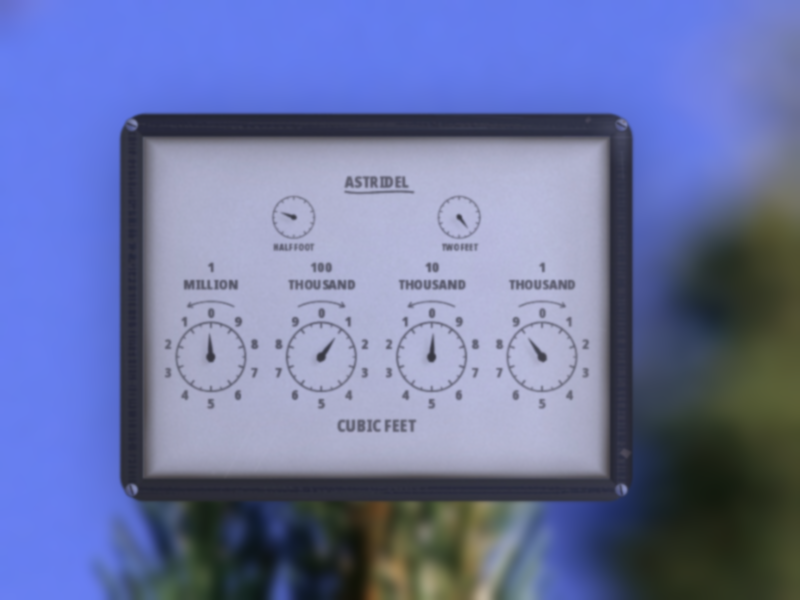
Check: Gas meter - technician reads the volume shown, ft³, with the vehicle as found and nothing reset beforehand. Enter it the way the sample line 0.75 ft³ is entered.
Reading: 9900 ft³
